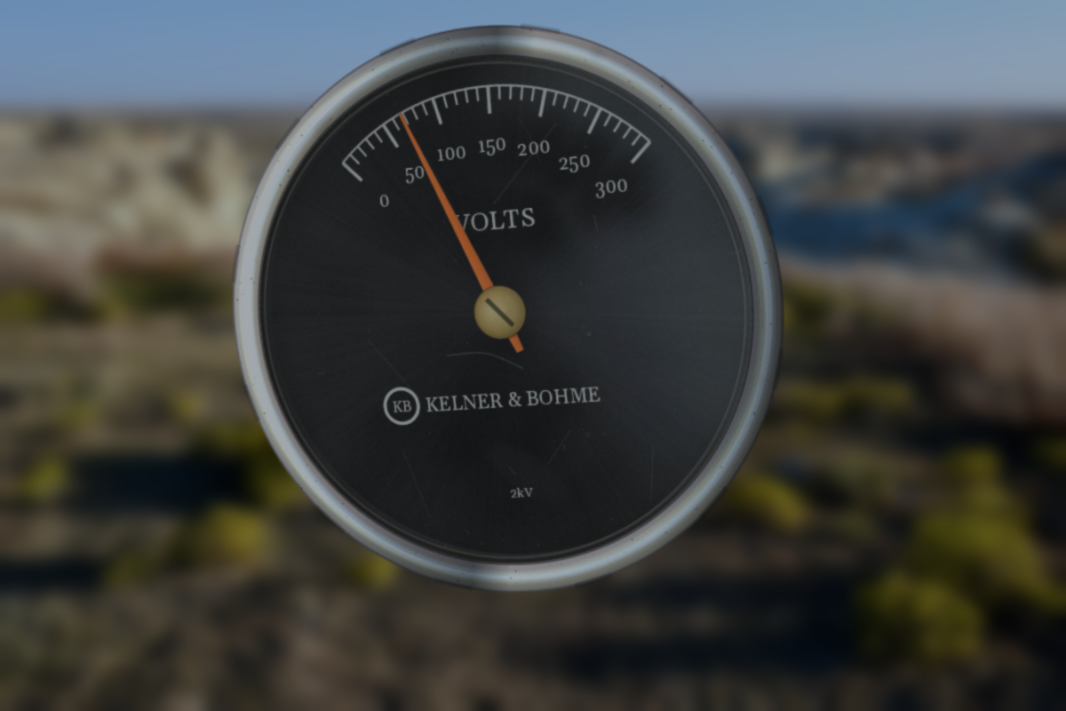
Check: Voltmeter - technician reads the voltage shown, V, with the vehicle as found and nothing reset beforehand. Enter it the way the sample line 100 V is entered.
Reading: 70 V
